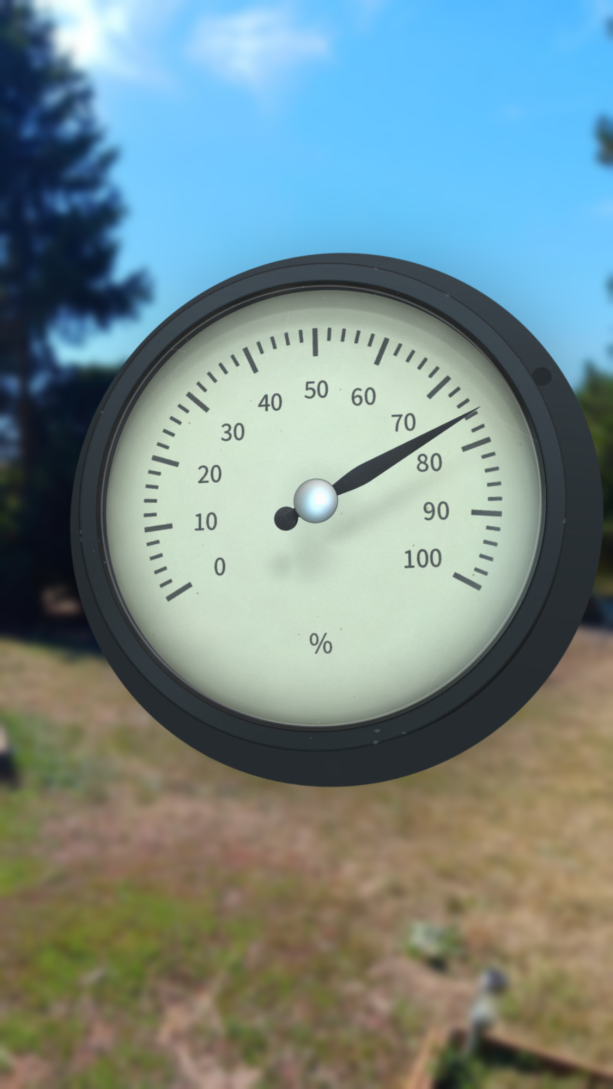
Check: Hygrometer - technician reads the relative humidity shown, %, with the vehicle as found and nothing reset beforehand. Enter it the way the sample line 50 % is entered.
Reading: 76 %
